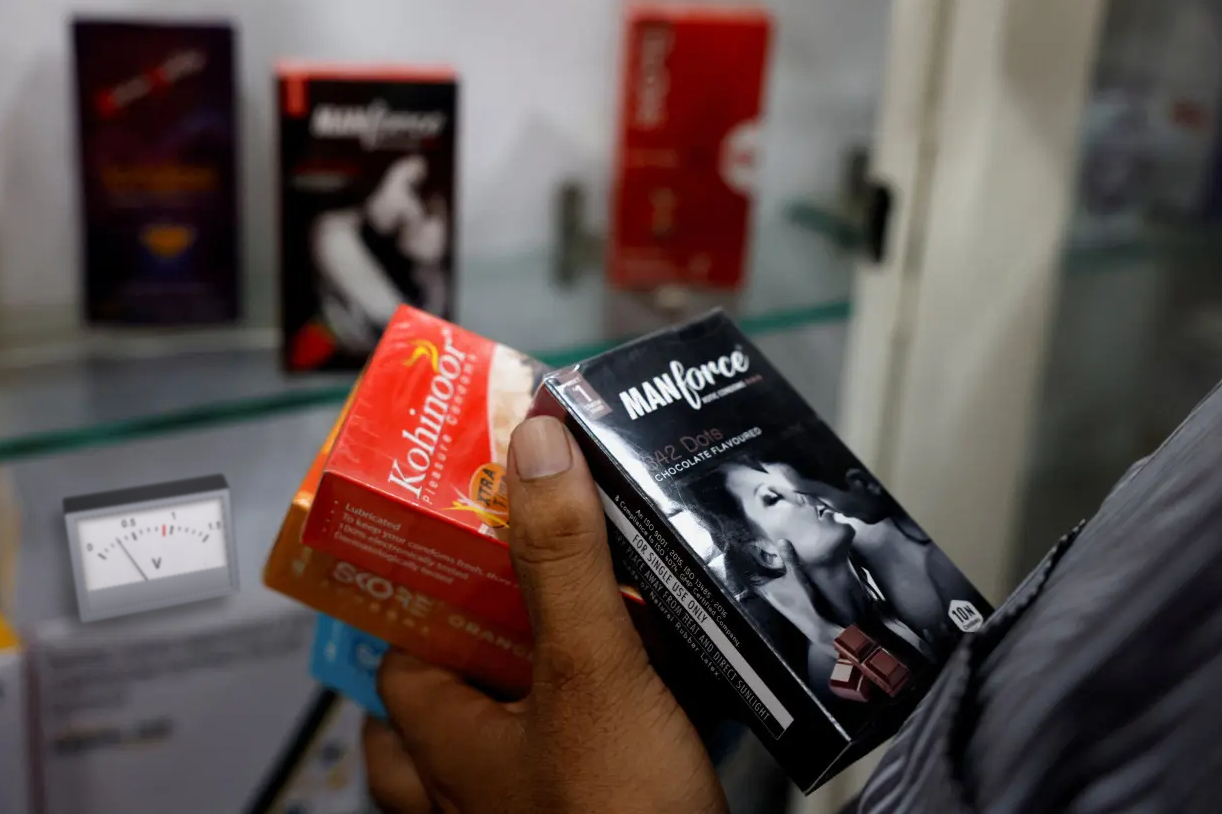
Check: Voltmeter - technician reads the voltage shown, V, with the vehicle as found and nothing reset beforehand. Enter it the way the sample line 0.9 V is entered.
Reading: 0.3 V
